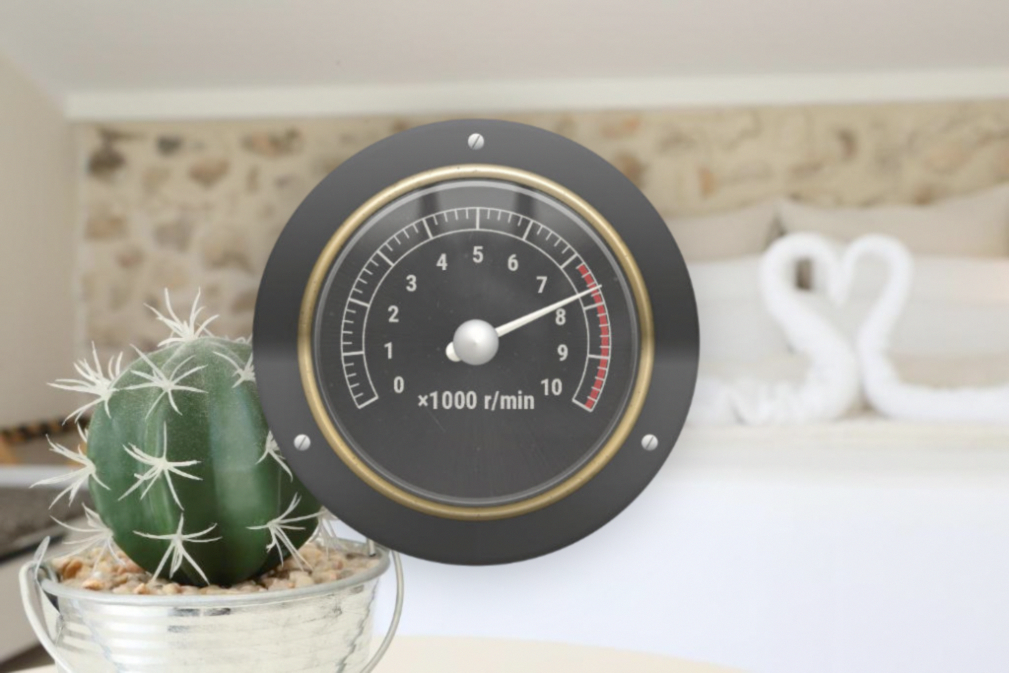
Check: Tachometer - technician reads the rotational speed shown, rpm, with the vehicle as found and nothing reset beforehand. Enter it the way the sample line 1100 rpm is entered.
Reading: 7700 rpm
